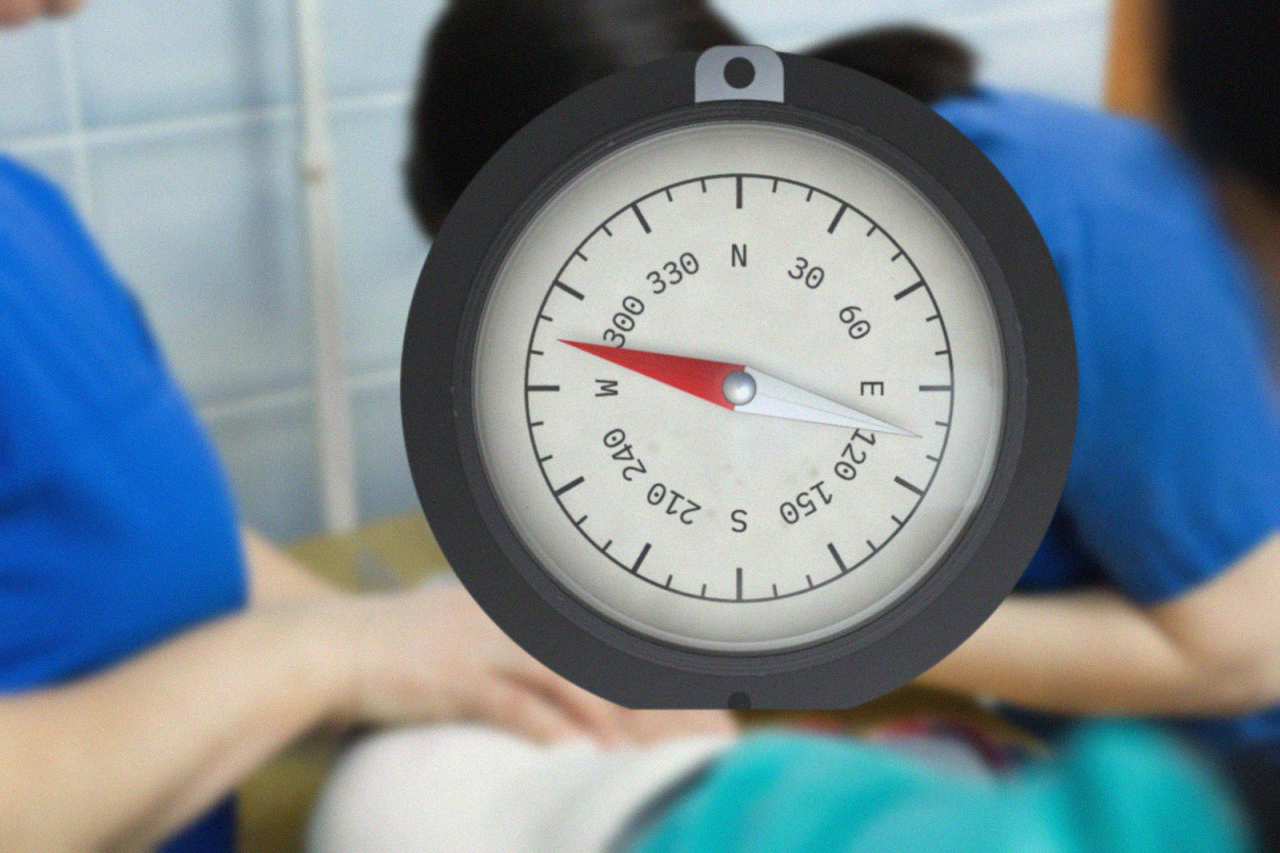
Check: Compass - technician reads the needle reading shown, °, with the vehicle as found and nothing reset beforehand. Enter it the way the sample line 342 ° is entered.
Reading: 285 °
